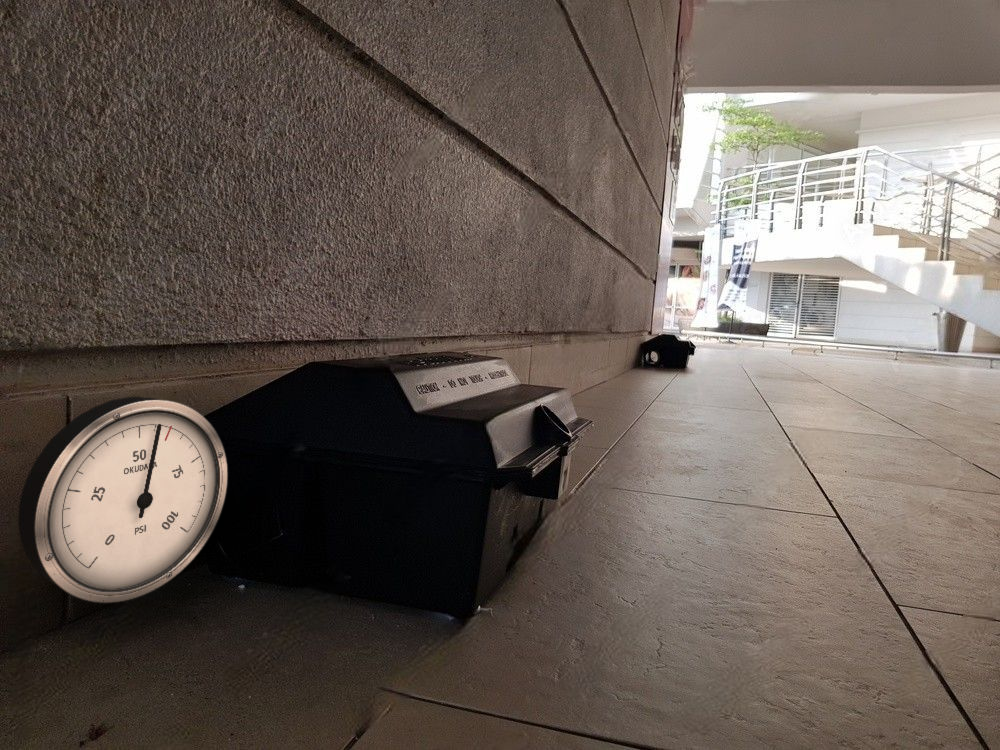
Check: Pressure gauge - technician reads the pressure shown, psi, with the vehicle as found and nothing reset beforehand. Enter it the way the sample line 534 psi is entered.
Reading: 55 psi
